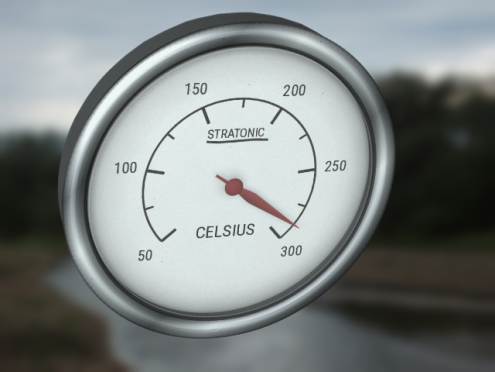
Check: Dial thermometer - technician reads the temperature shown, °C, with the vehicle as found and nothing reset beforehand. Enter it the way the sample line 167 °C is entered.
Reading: 287.5 °C
